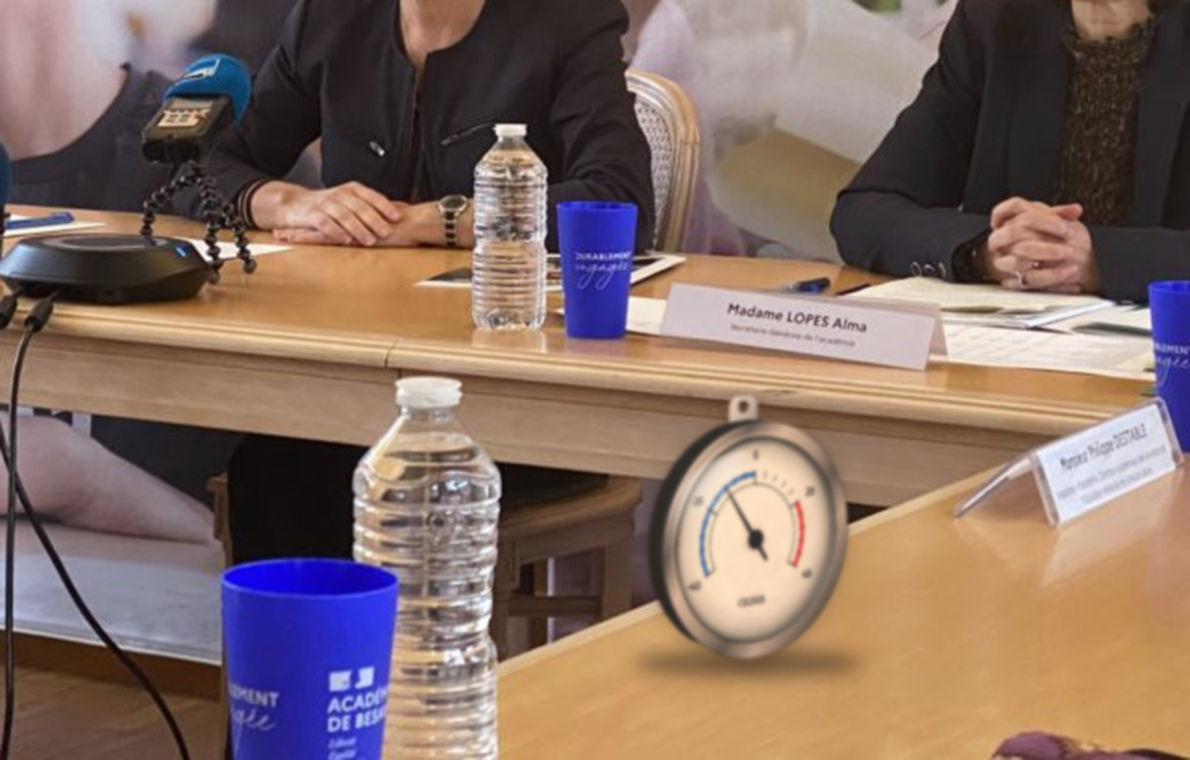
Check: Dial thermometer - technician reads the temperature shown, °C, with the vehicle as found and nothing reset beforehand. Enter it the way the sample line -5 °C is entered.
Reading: -12 °C
